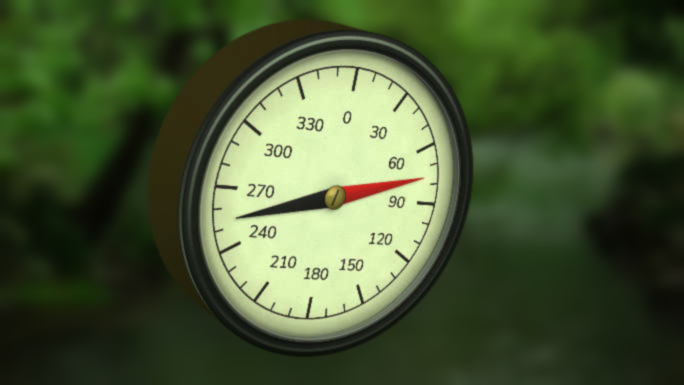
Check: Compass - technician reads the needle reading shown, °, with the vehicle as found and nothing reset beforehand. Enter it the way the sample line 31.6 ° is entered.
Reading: 75 °
